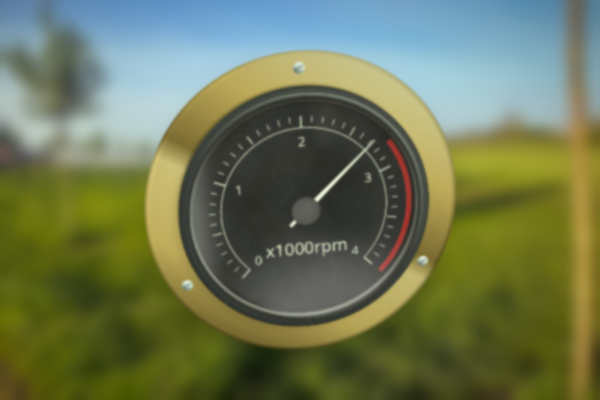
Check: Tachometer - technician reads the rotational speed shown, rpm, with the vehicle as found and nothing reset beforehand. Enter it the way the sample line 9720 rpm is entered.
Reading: 2700 rpm
